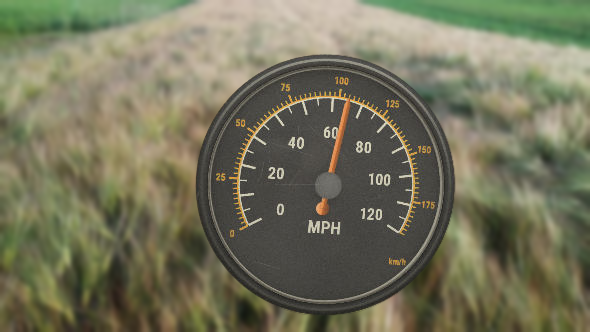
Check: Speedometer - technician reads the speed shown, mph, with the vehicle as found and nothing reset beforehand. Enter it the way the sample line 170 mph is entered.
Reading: 65 mph
